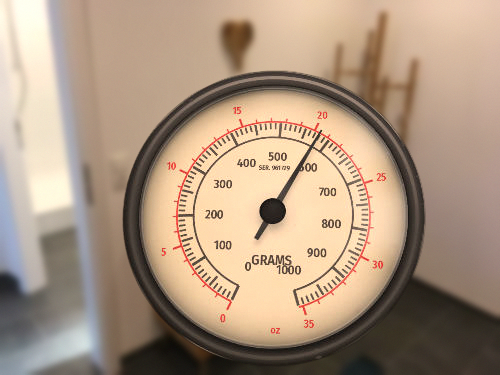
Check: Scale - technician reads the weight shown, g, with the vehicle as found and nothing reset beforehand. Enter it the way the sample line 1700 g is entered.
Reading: 580 g
